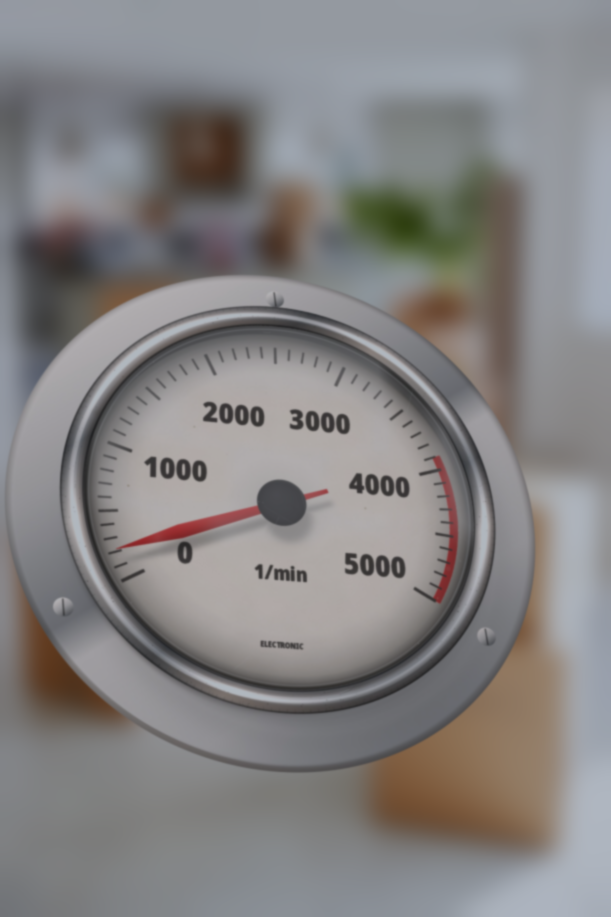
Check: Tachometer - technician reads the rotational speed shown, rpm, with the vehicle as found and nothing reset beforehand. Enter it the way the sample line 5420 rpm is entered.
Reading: 200 rpm
